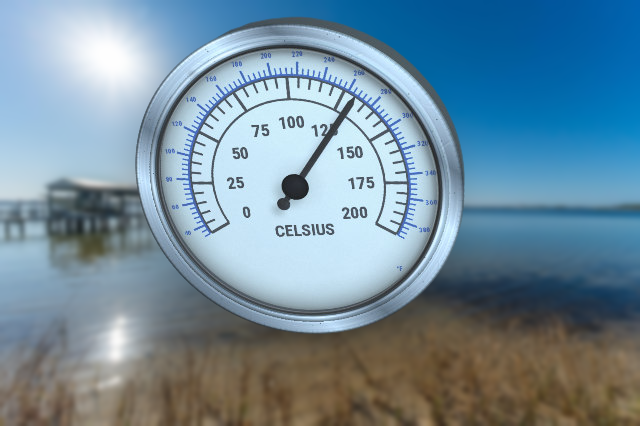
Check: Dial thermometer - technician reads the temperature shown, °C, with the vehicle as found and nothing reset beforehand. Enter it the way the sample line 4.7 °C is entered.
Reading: 130 °C
